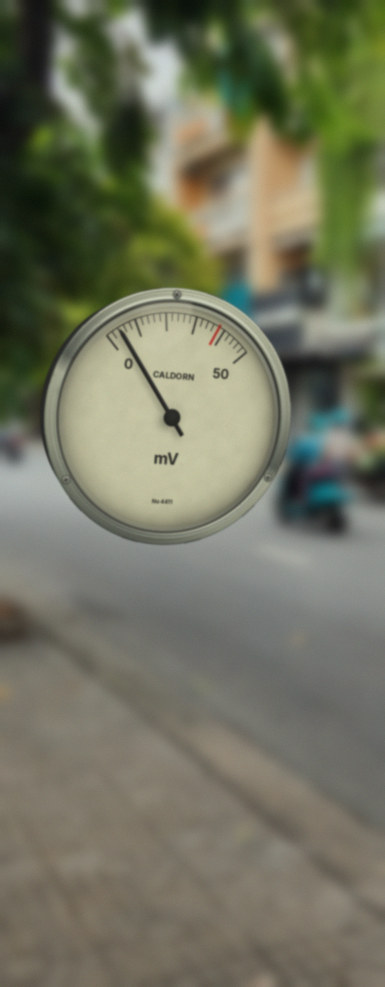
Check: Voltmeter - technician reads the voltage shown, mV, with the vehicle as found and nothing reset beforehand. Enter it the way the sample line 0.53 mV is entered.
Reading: 4 mV
